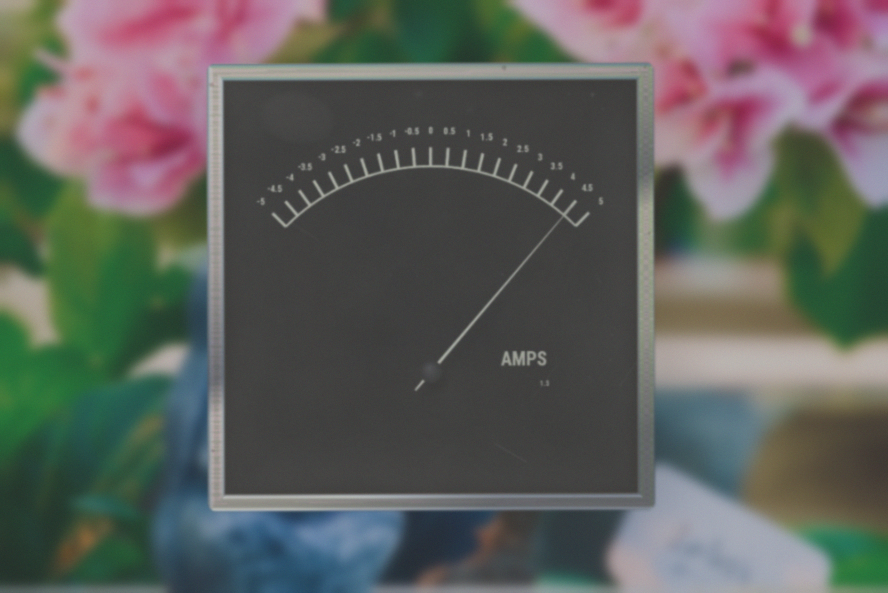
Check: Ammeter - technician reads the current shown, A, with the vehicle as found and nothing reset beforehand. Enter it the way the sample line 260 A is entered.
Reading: 4.5 A
